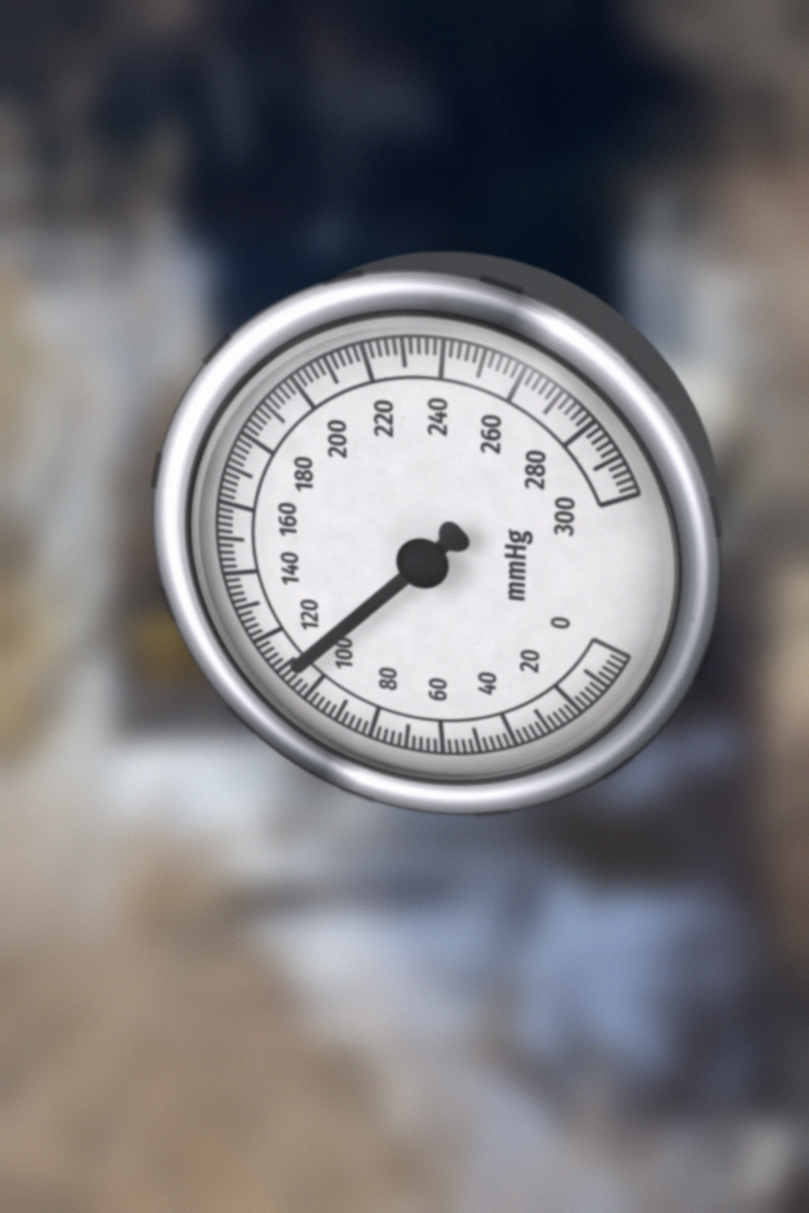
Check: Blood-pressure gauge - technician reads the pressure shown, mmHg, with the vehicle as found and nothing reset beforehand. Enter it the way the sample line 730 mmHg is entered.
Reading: 108 mmHg
